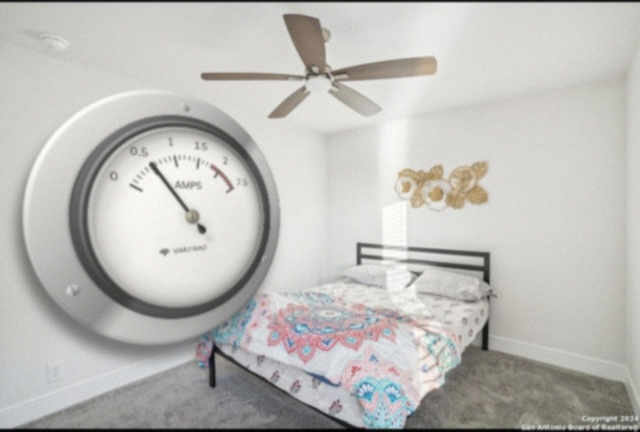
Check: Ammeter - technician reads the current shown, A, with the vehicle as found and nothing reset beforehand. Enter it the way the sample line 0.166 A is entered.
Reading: 0.5 A
